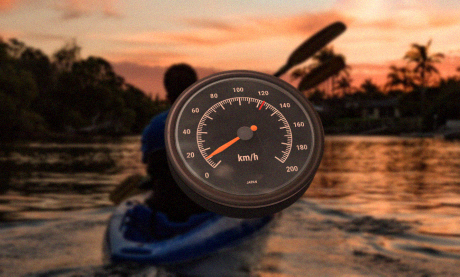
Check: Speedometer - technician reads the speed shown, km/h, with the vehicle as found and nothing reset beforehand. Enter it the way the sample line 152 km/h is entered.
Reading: 10 km/h
